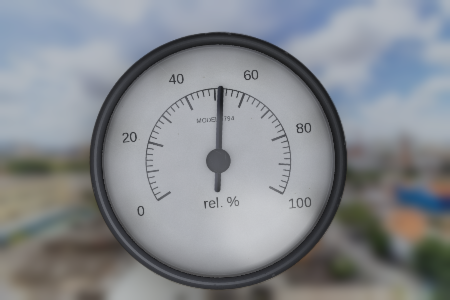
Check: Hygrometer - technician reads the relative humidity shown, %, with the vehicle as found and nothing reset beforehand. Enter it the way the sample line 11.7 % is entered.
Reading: 52 %
